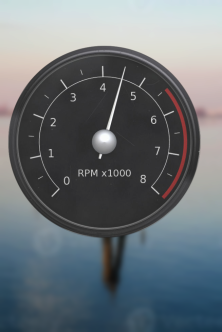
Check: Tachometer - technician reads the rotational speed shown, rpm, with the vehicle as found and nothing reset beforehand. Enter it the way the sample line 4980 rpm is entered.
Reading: 4500 rpm
